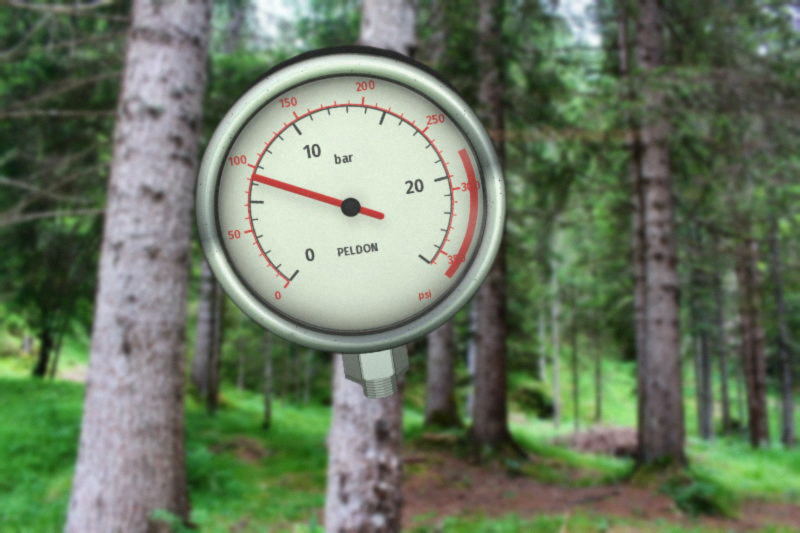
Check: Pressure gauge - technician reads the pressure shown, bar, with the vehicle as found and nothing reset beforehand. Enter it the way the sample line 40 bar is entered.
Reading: 6.5 bar
